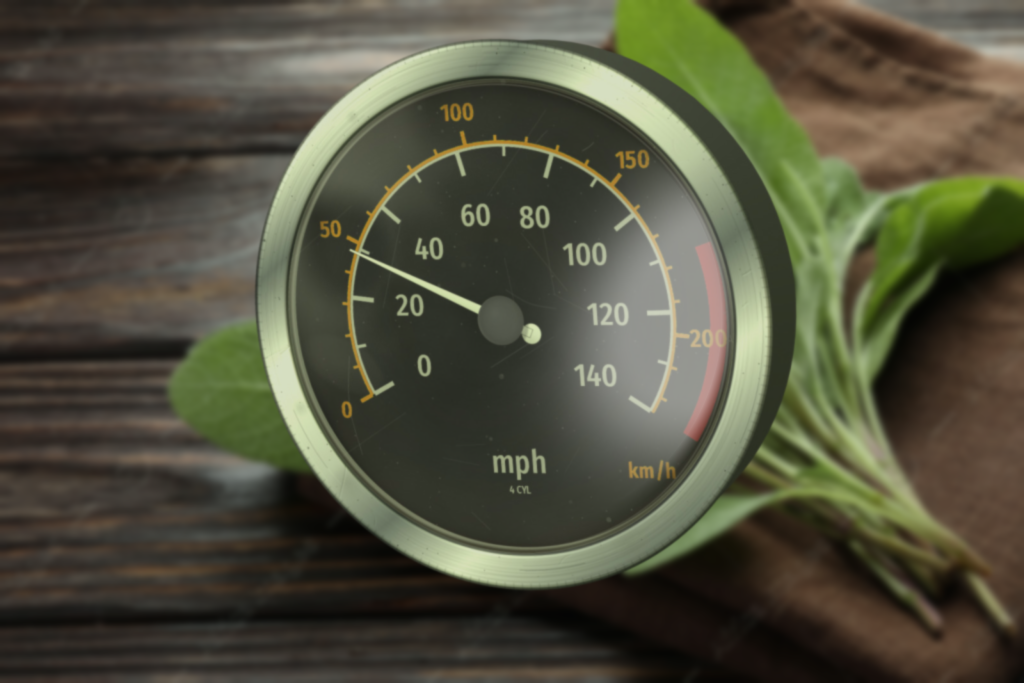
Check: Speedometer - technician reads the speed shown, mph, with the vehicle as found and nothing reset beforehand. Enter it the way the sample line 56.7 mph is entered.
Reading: 30 mph
